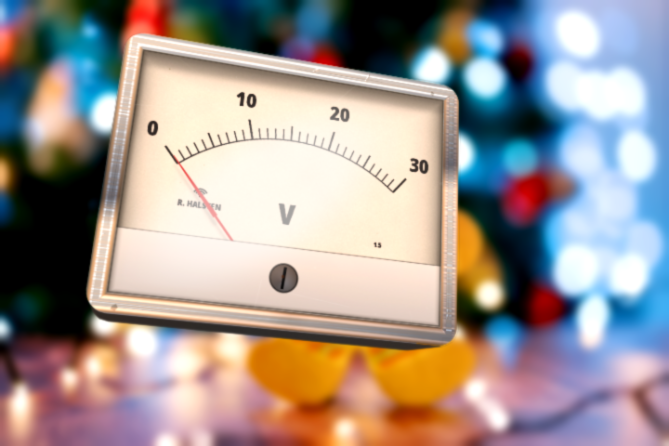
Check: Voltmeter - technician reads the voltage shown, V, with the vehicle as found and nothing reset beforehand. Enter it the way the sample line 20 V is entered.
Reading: 0 V
